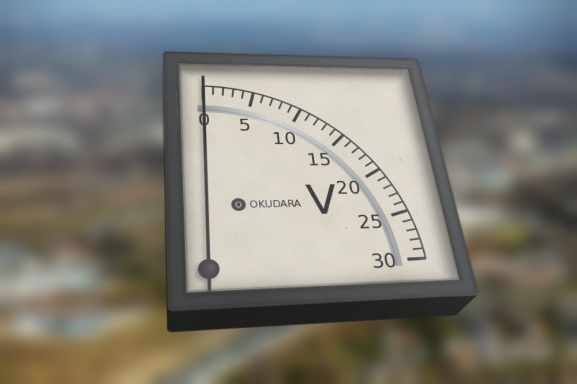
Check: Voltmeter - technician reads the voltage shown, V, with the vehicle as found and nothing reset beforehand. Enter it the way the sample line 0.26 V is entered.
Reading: 0 V
